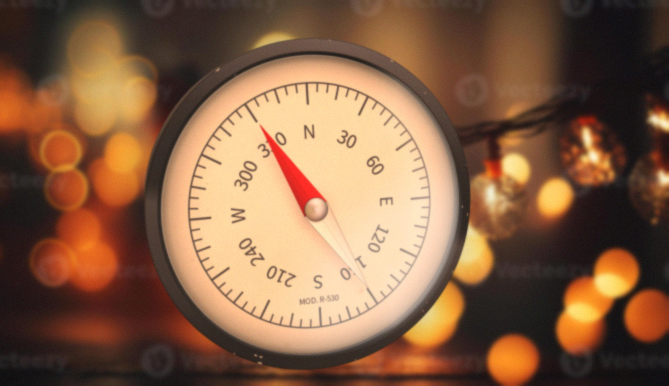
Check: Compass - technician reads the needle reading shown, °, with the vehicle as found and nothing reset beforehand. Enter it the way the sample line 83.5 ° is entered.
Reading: 330 °
